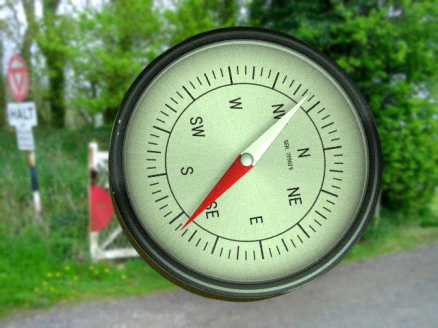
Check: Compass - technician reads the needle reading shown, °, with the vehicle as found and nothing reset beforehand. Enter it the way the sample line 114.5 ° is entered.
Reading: 142.5 °
